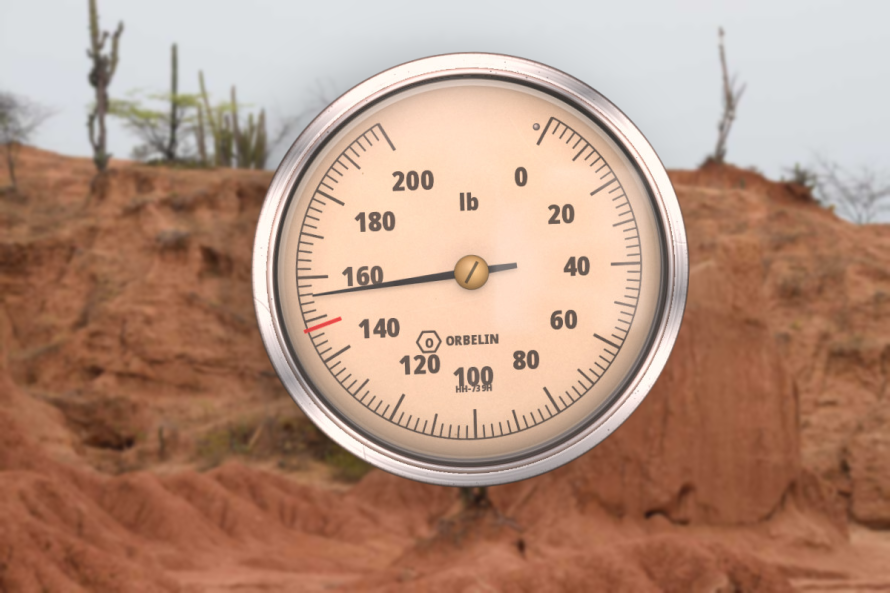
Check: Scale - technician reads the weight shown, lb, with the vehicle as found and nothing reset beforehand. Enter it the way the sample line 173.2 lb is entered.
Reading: 156 lb
